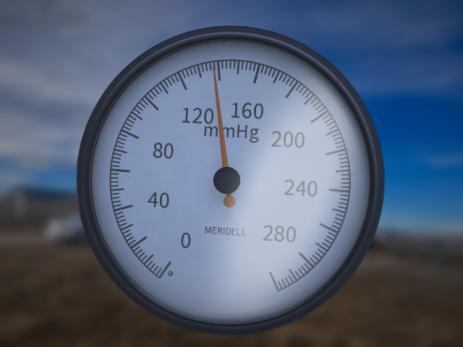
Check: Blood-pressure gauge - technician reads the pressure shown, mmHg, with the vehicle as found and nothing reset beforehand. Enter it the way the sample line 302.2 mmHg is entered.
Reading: 138 mmHg
